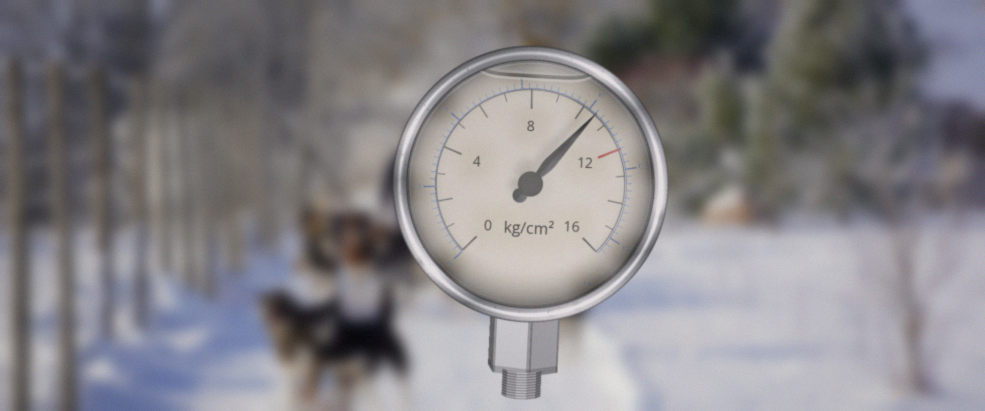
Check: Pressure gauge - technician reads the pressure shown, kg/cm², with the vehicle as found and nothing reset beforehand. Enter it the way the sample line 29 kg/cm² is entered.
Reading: 10.5 kg/cm²
